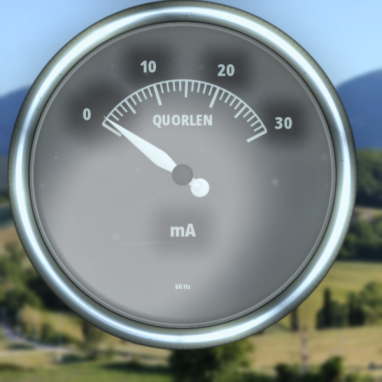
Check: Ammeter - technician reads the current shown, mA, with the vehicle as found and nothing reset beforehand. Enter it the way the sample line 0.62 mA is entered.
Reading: 1 mA
